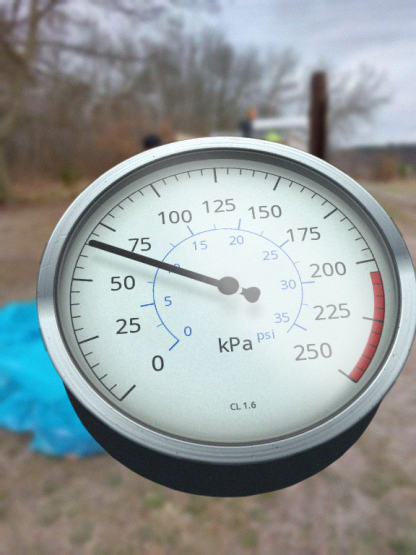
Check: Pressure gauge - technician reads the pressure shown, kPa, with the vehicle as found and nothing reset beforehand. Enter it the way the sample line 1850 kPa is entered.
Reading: 65 kPa
